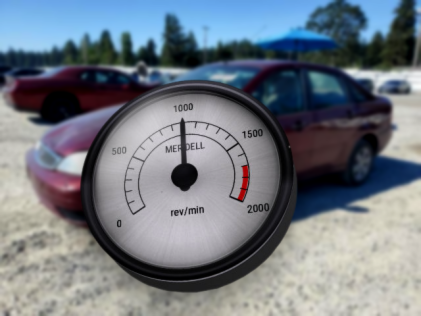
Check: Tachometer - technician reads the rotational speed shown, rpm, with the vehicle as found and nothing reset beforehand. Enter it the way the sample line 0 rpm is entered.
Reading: 1000 rpm
